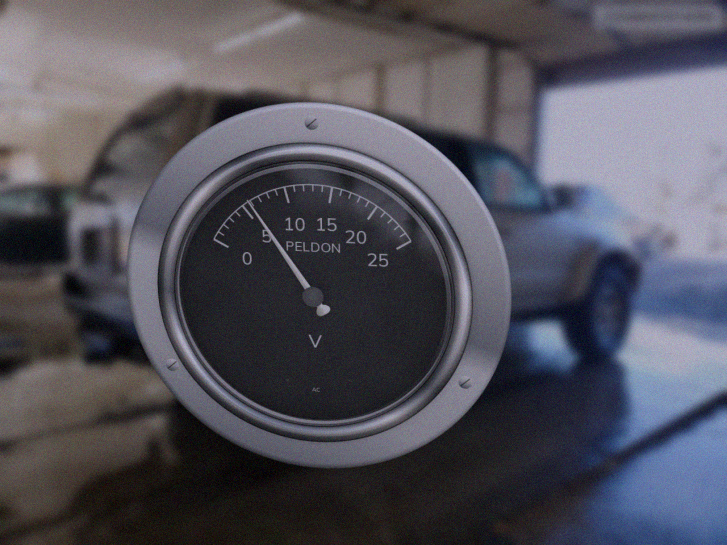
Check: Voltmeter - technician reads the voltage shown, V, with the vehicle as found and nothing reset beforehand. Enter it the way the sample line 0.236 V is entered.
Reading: 6 V
